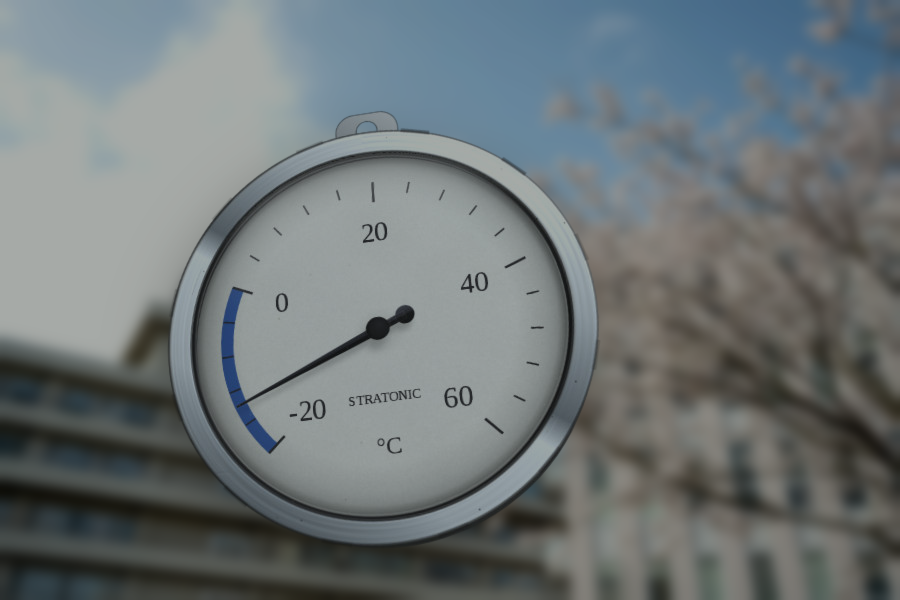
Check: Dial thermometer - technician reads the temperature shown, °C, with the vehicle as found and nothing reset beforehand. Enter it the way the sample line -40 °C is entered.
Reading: -14 °C
